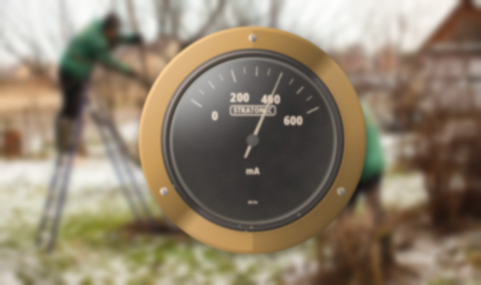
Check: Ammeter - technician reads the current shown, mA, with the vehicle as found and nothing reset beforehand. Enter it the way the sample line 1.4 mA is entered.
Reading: 400 mA
